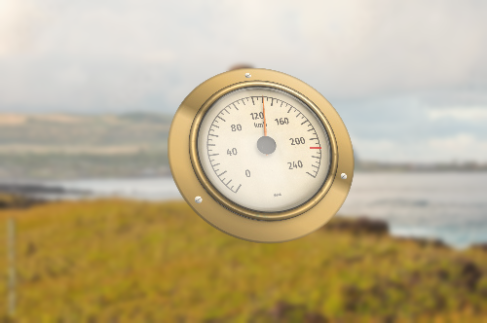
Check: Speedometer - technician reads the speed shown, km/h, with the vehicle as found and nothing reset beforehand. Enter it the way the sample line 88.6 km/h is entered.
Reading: 130 km/h
